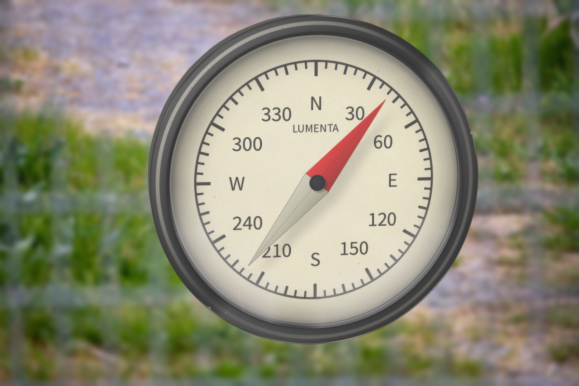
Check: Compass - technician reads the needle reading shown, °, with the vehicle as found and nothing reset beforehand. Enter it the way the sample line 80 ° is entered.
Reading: 40 °
